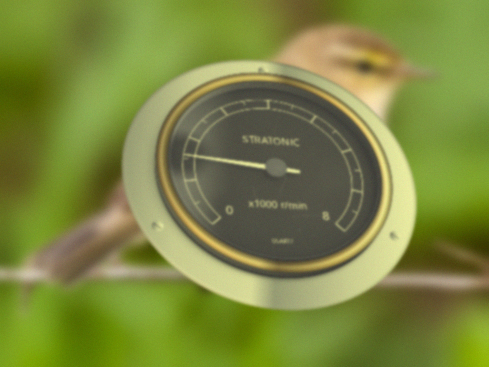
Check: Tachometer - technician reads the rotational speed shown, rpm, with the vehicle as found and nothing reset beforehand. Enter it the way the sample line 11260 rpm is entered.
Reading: 1500 rpm
